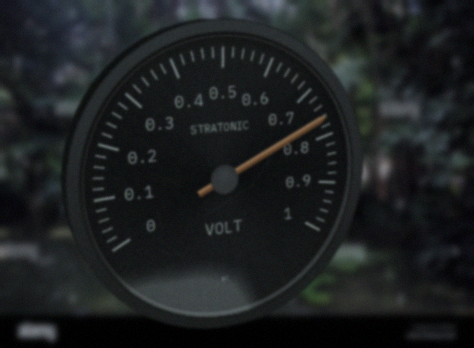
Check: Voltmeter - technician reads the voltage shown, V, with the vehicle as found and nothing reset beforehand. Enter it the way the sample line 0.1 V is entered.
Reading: 0.76 V
